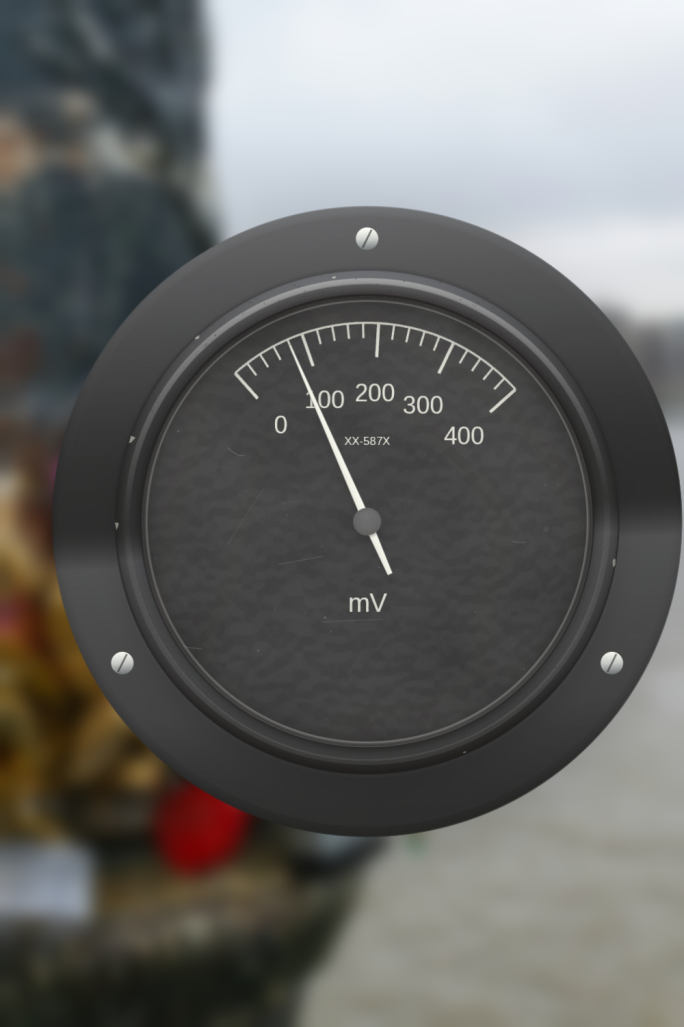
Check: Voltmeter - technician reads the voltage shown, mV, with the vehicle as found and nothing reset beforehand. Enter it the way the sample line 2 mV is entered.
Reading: 80 mV
